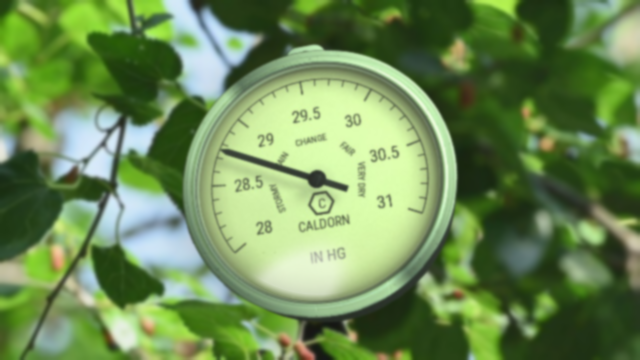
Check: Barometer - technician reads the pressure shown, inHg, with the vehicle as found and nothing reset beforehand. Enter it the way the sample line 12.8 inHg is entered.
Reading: 28.75 inHg
